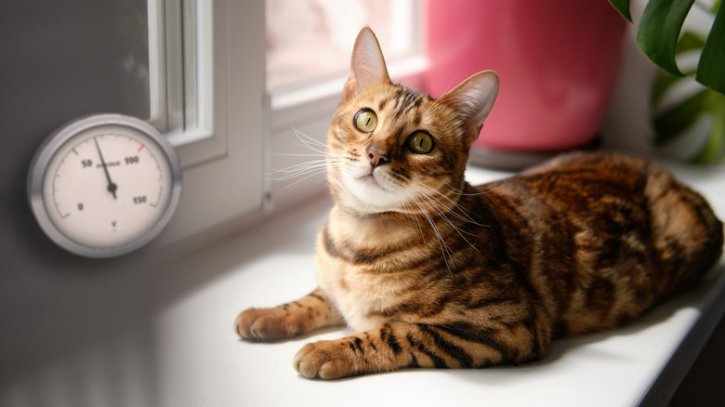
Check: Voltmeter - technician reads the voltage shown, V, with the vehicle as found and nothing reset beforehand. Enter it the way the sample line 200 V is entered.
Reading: 65 V
